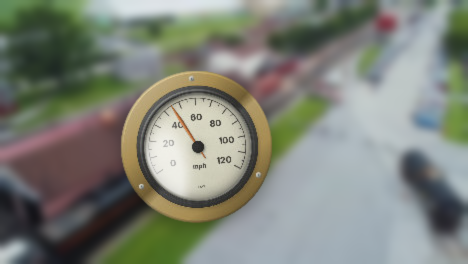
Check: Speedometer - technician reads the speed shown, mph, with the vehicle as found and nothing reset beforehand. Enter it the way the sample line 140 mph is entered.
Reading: 45 mph
